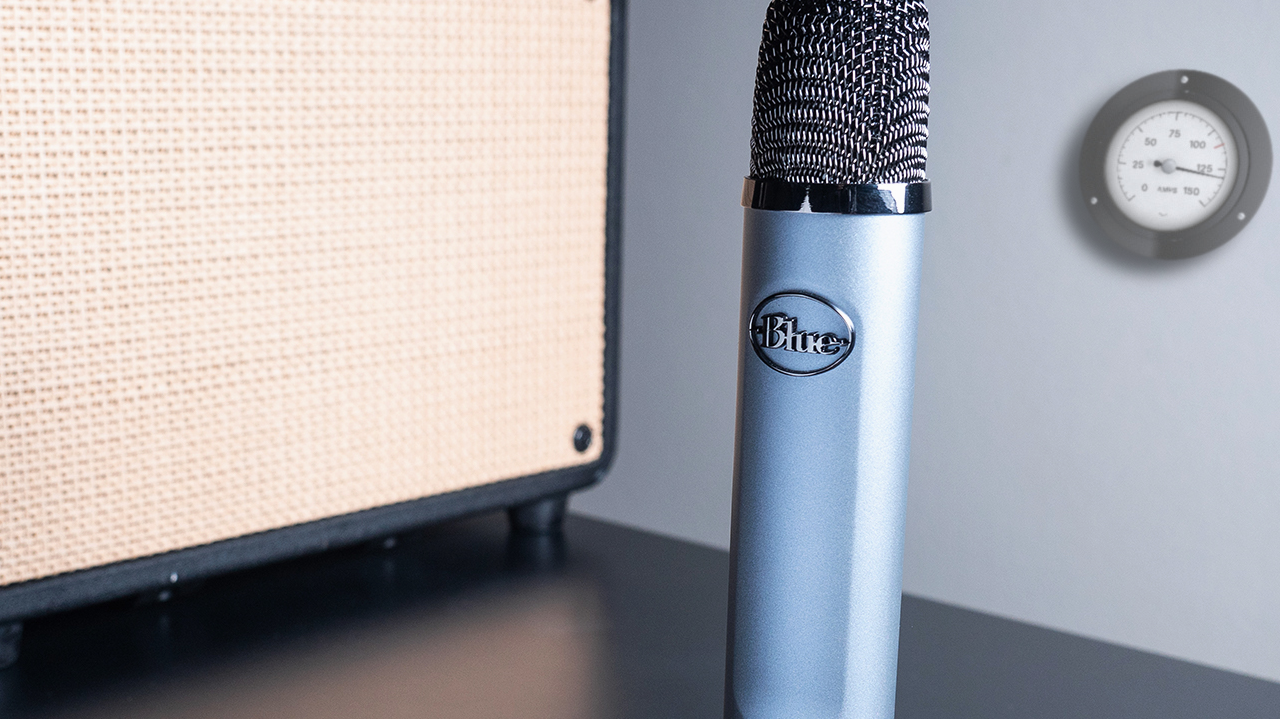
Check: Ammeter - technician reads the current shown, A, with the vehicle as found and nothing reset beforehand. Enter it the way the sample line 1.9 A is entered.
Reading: 130 A
